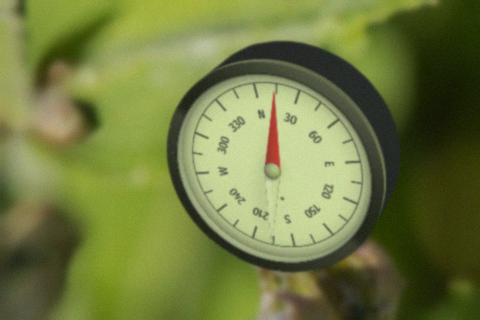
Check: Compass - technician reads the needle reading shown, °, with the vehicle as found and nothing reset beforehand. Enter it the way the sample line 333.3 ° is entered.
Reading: 15 °
